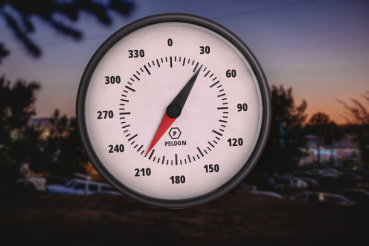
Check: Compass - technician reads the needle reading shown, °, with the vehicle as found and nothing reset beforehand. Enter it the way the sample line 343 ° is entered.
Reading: 215 °
